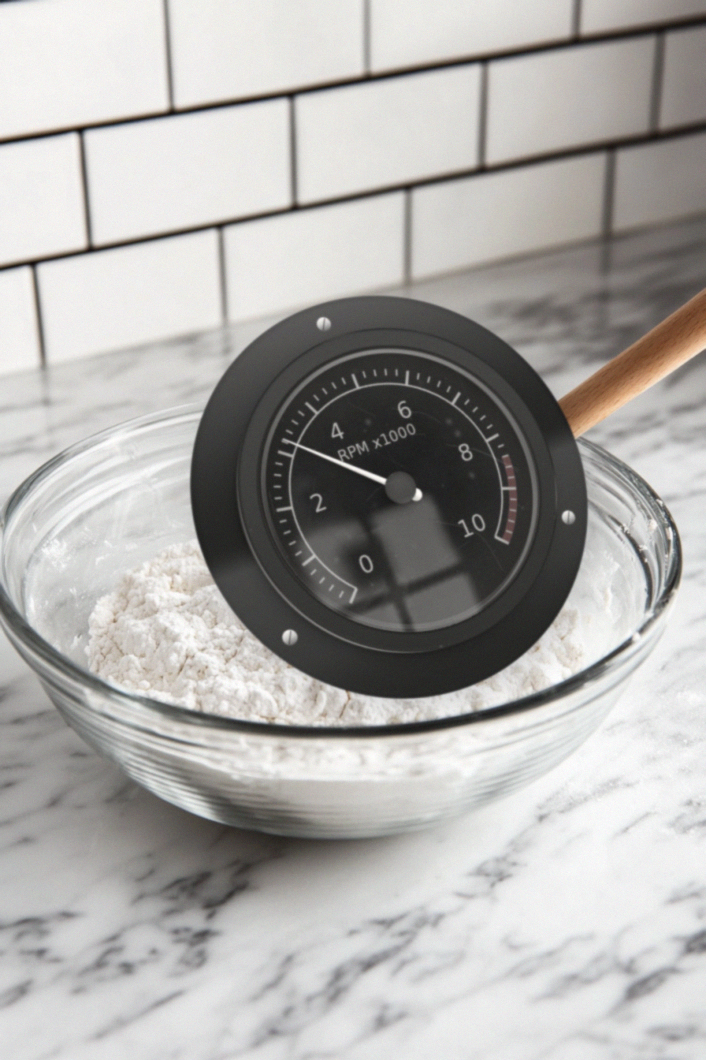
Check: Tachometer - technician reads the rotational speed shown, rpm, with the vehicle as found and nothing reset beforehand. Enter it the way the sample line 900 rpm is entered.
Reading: 3200 rpm
